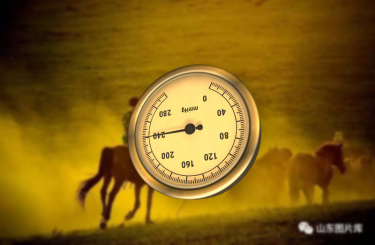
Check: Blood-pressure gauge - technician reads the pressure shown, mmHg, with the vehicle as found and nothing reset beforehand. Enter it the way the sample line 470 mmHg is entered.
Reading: 240 mmHg
